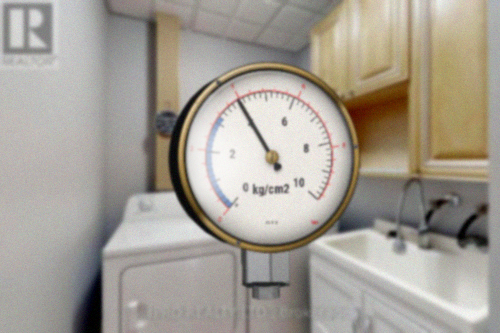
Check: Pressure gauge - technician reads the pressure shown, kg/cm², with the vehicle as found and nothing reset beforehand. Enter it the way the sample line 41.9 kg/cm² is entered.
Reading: 4 kg/cm²
